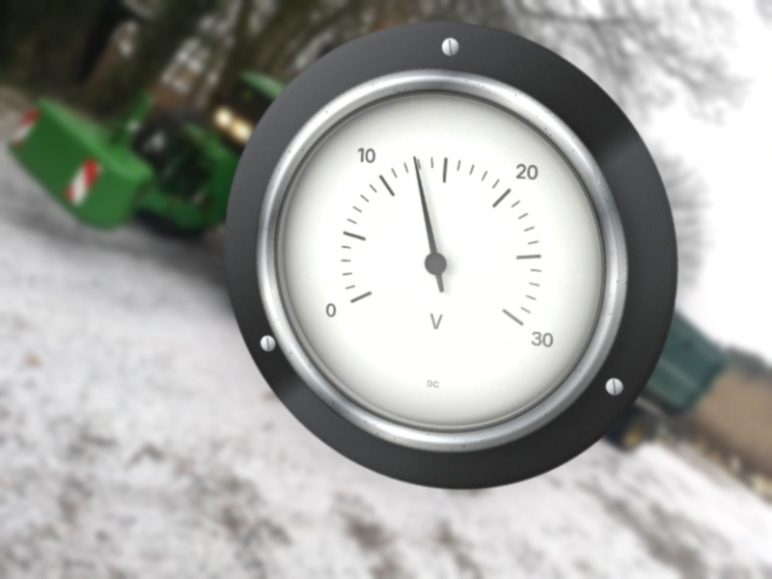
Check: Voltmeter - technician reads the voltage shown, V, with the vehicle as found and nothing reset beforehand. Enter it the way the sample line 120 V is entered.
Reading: 13 V
